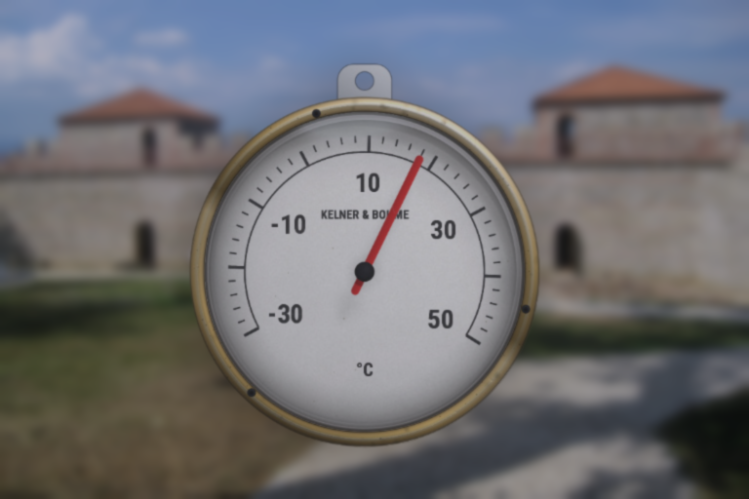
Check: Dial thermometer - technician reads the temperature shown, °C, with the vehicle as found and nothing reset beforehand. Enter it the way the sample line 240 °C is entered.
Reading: 18 °C
